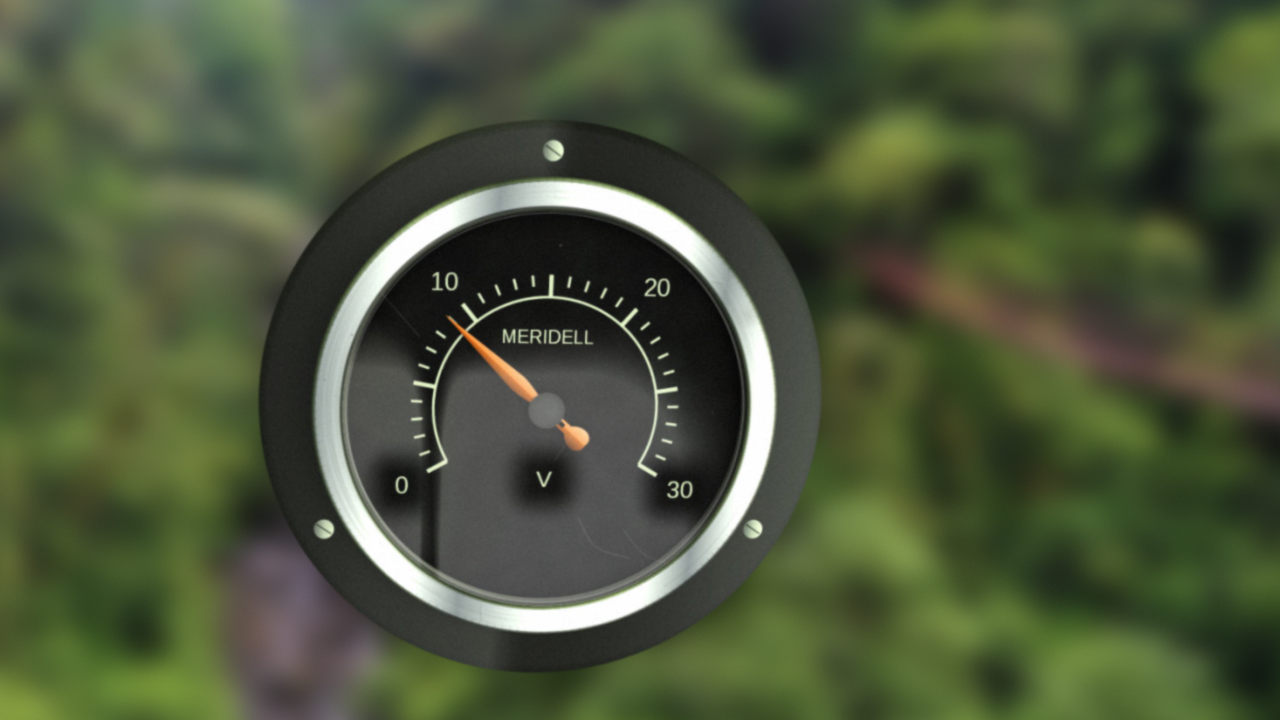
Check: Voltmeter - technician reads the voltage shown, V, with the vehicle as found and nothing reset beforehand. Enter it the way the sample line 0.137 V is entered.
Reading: 9 V
